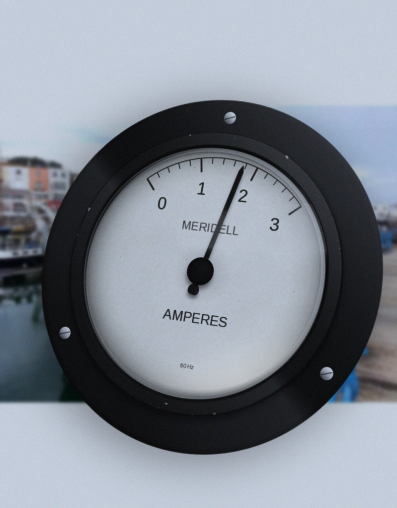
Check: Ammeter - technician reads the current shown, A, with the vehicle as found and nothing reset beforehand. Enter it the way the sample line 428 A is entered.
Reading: 1.8 A
